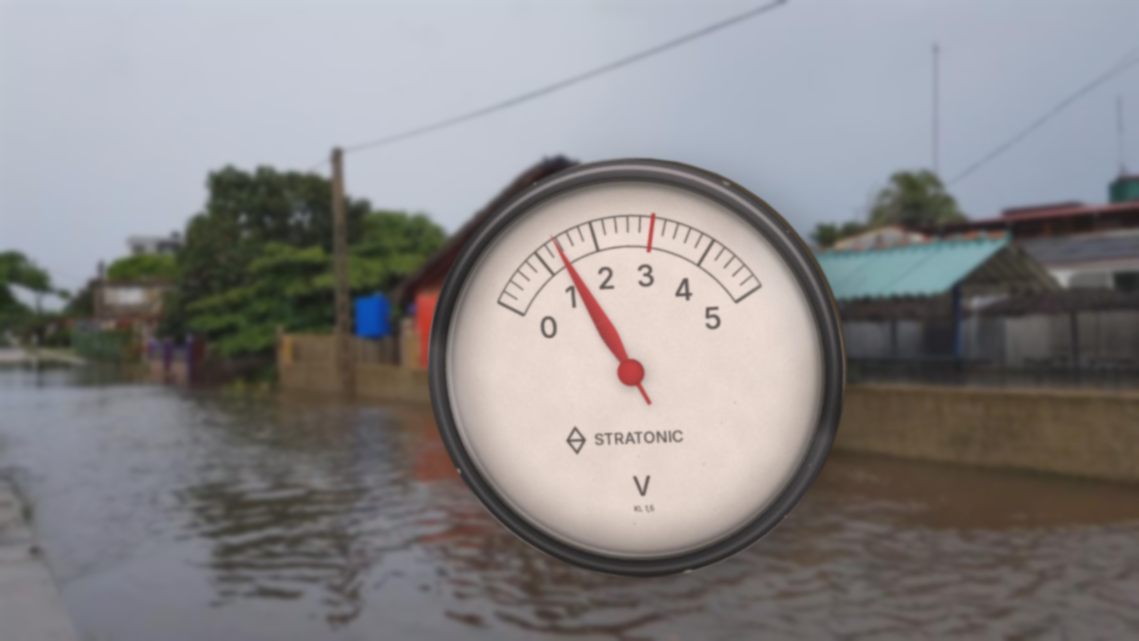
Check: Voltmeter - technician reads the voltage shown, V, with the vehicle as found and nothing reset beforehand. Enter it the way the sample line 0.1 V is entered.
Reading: 1.4 V
